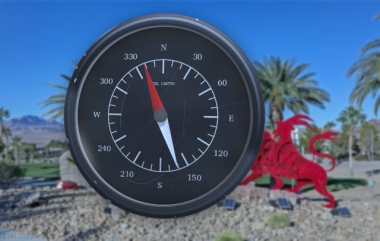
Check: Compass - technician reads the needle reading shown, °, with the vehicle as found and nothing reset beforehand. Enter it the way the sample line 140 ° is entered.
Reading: 340 °
